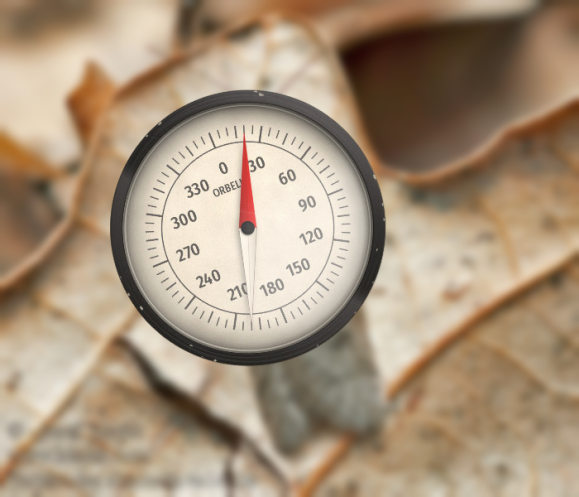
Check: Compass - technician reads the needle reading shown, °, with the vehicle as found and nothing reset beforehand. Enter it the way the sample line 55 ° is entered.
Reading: 20 °
